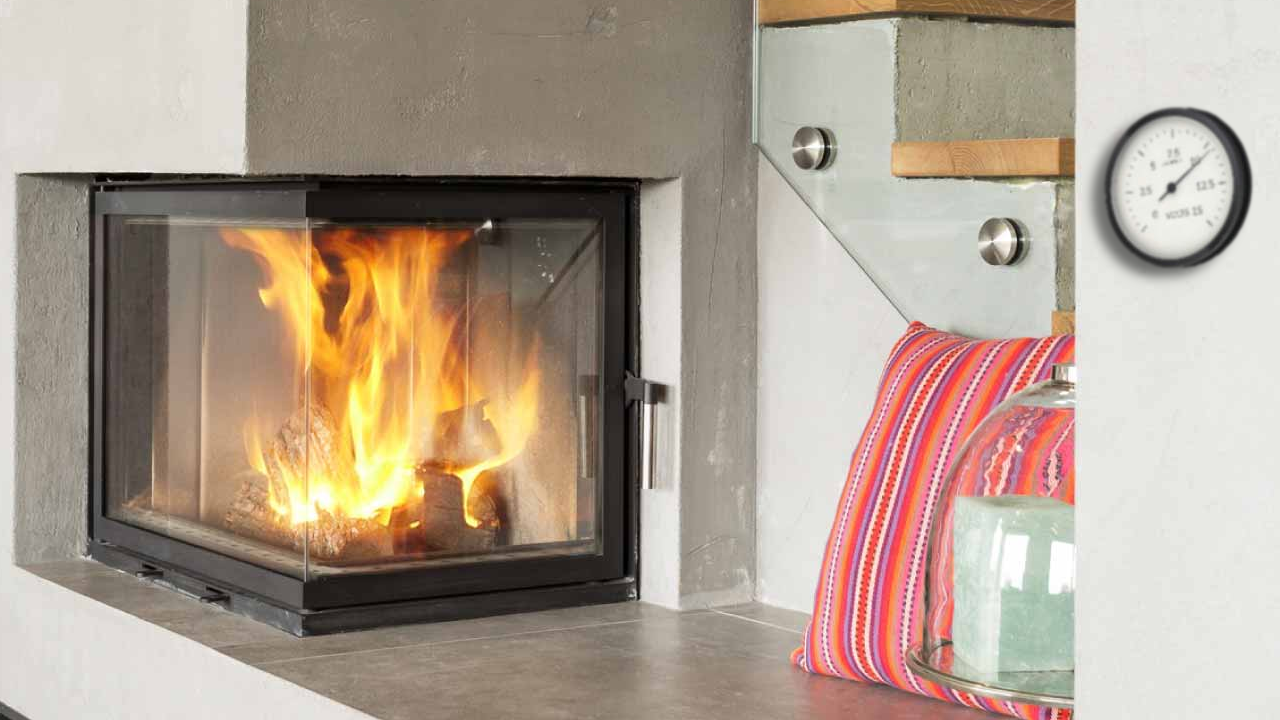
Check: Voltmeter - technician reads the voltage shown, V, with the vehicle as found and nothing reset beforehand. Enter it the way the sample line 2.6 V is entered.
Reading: 10.5 V
